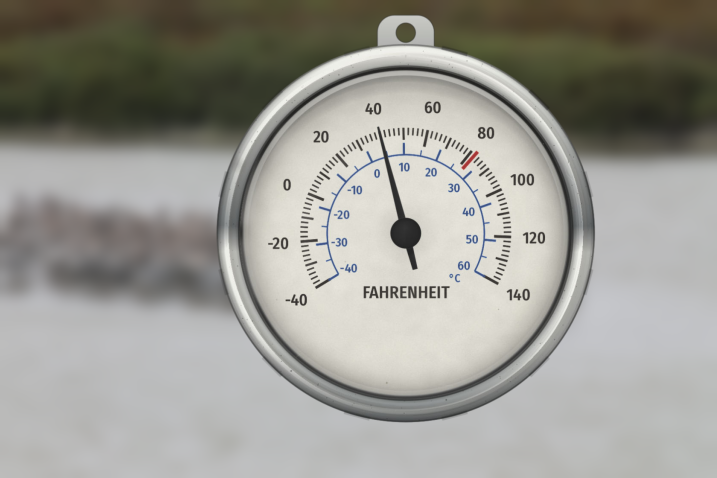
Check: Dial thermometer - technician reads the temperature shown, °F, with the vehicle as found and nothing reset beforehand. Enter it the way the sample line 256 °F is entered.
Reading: 40 °F
